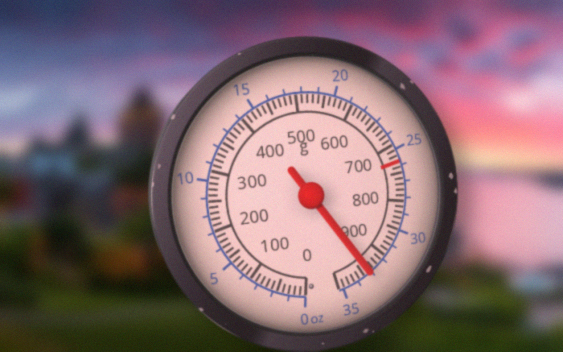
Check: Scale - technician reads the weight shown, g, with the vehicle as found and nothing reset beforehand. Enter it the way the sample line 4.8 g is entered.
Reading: 940 g
